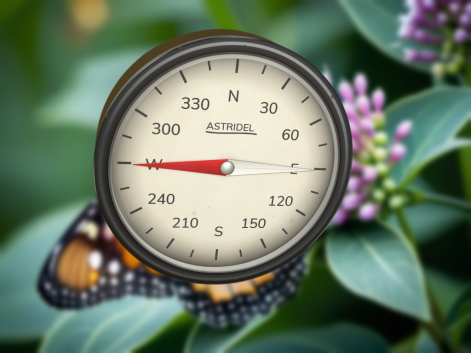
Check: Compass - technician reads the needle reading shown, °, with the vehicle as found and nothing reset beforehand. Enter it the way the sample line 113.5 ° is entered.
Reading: 270 °
